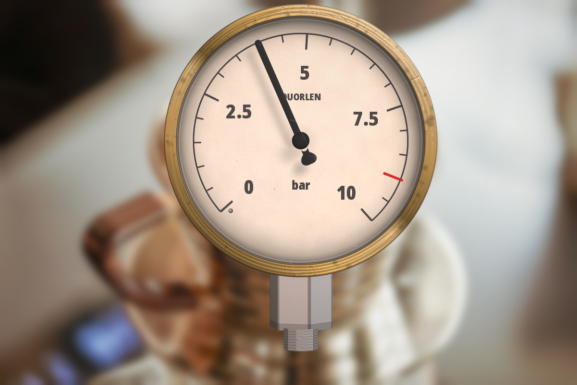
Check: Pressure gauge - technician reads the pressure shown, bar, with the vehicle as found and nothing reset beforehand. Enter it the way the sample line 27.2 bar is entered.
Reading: 4 bar
